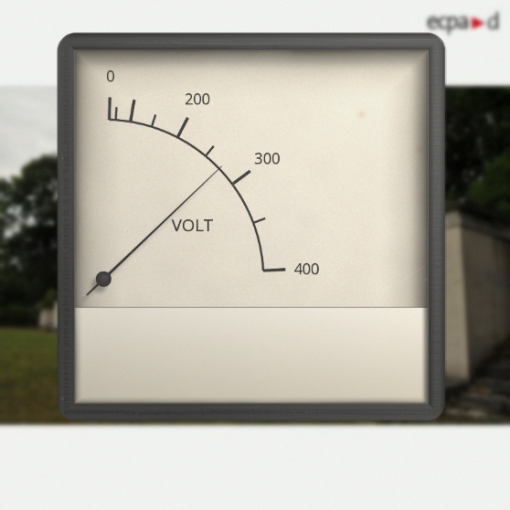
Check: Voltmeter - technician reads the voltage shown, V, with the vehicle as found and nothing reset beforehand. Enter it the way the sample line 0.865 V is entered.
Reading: 275 V
